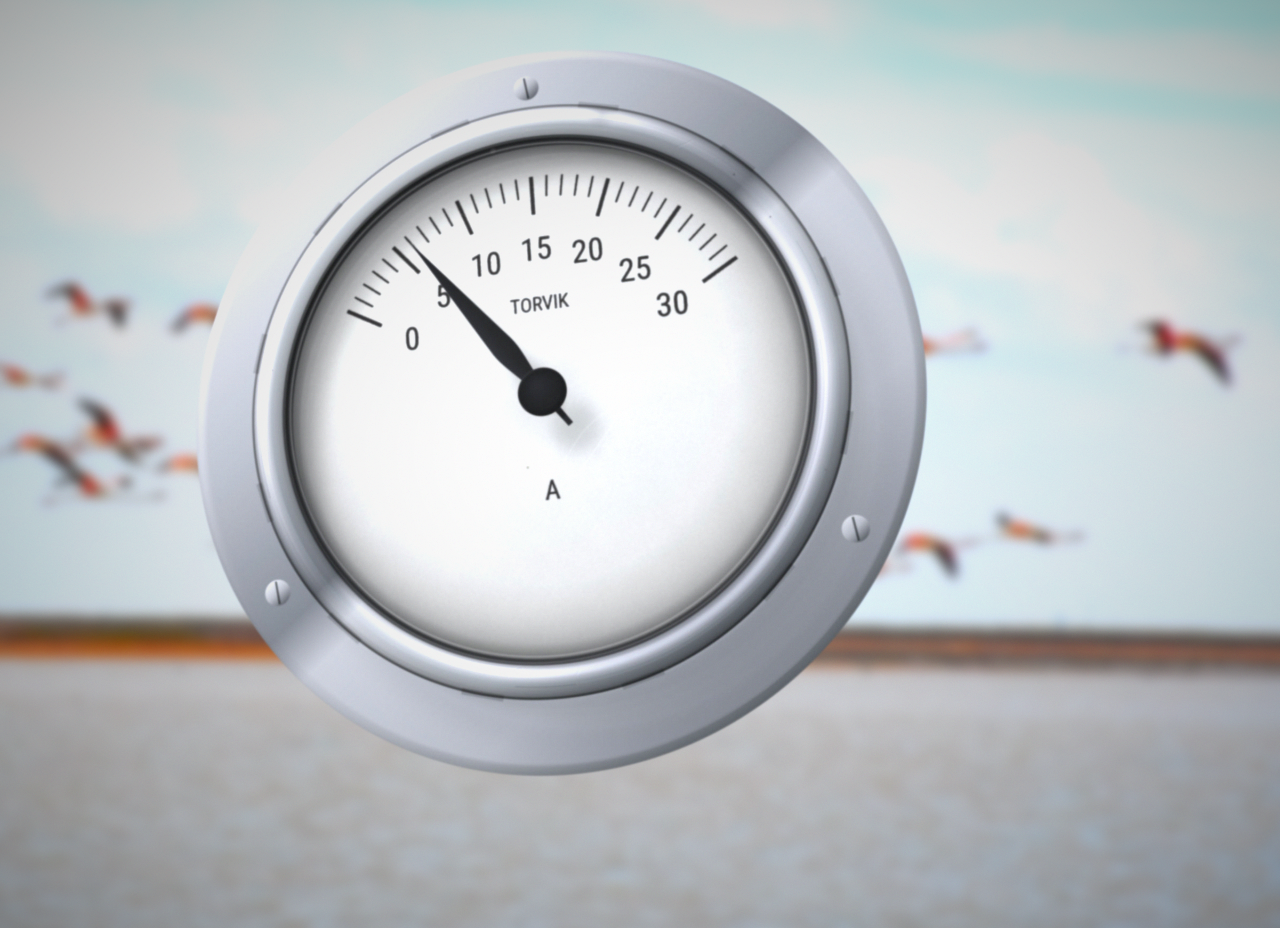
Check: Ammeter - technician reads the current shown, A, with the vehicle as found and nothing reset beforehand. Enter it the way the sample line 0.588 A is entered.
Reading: 6 A
